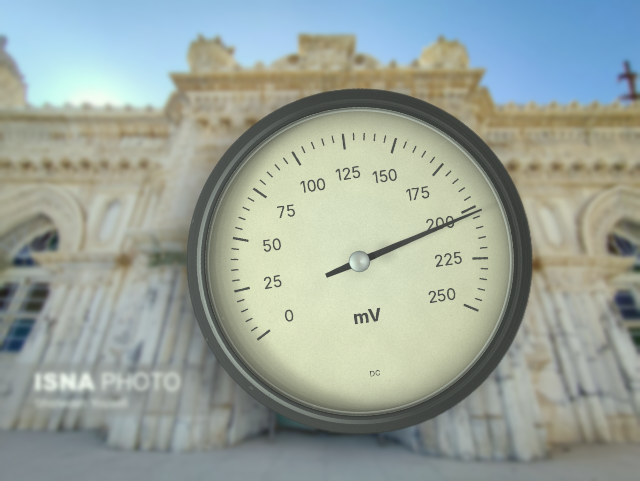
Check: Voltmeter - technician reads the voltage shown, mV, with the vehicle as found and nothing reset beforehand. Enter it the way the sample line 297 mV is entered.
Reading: 202.5 mV
